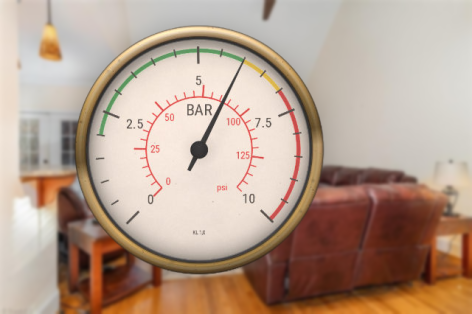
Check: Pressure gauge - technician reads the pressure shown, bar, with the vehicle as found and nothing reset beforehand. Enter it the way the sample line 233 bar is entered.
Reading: 6 bar
